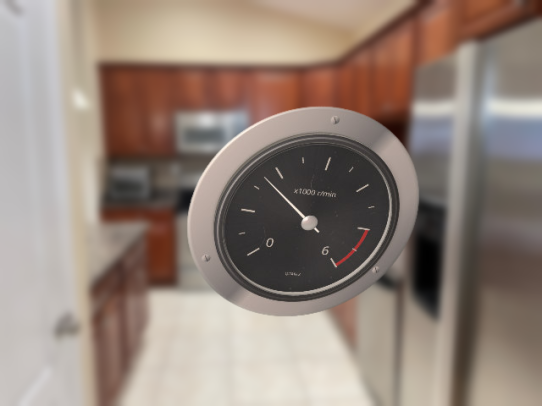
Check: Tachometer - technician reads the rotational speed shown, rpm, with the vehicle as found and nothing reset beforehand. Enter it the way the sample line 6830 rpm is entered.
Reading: 1750 rpm
